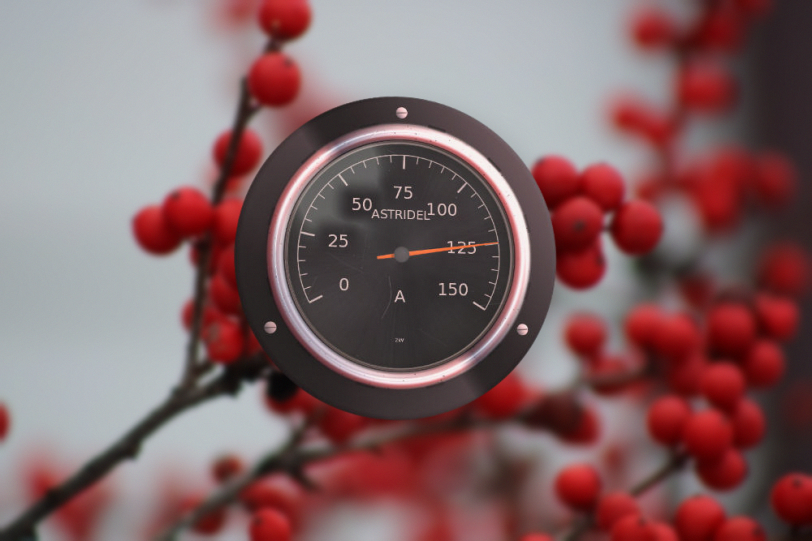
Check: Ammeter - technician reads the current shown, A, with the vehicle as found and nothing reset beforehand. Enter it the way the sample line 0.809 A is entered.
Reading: 125 A
